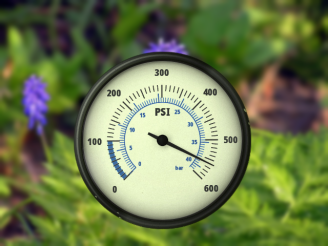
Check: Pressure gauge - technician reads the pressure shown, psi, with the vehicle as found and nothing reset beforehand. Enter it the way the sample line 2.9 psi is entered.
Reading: 560 psi
